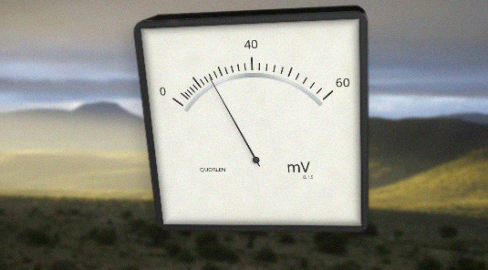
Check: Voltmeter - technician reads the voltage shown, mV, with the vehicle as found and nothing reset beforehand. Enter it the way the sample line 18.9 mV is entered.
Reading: 26 mV
